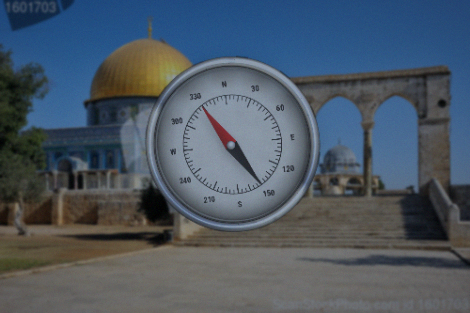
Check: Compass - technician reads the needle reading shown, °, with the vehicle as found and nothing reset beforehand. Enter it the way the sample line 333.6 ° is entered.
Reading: 330 °
